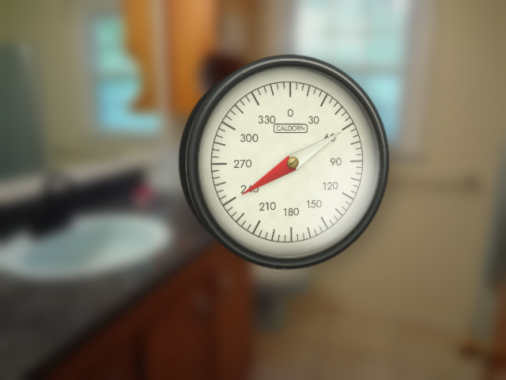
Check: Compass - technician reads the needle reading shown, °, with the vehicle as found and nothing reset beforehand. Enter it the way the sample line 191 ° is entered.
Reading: 240 °
